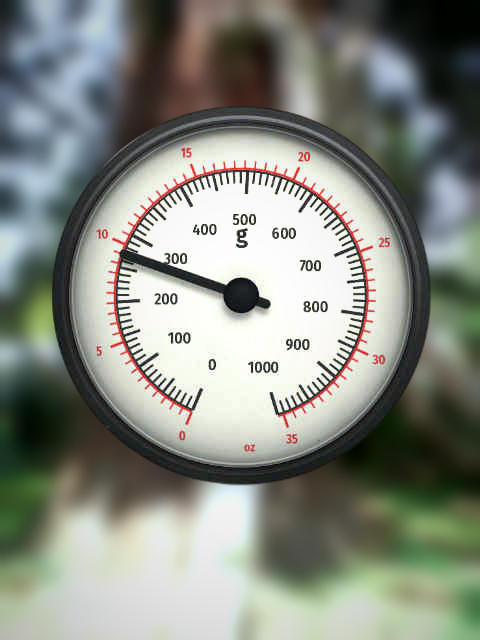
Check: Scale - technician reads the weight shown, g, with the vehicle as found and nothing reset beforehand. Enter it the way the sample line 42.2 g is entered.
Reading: 270 g
